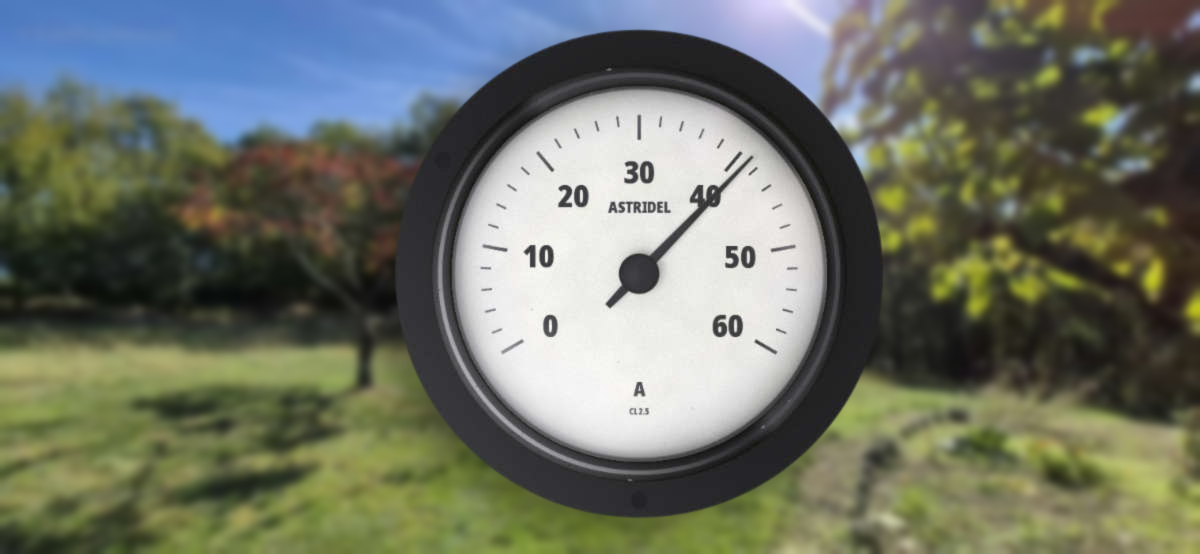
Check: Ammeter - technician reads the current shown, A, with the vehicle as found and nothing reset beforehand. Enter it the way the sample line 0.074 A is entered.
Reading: 41 A
